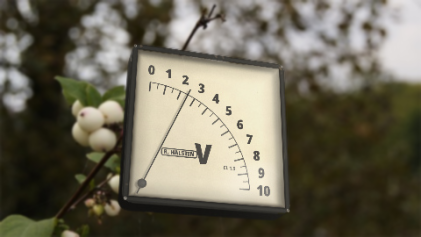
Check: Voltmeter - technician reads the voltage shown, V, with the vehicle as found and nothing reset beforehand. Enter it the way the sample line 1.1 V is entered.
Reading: 2.5 V
